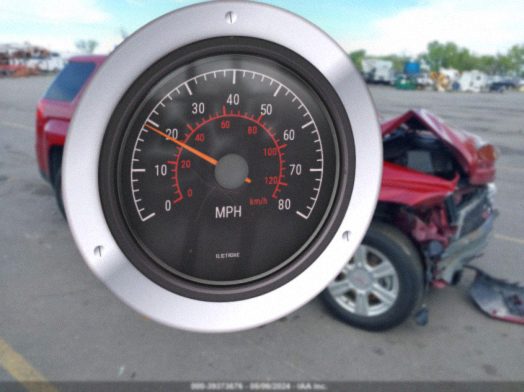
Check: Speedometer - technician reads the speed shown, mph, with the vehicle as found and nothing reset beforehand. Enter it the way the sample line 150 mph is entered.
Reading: 19 mph
